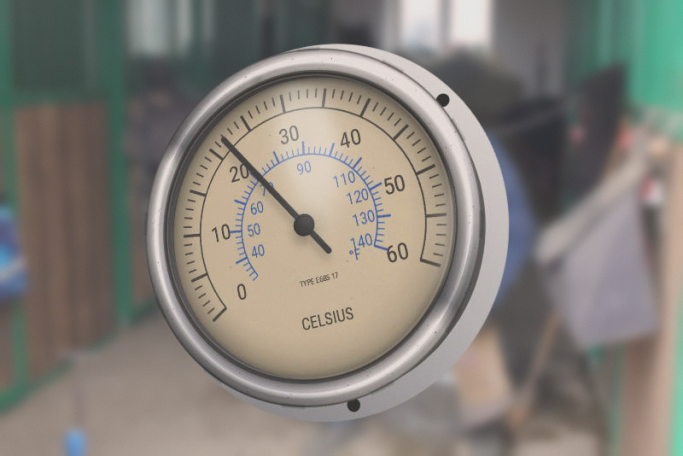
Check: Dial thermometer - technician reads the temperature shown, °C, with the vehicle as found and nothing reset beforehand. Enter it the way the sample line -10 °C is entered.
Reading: 22 °C
